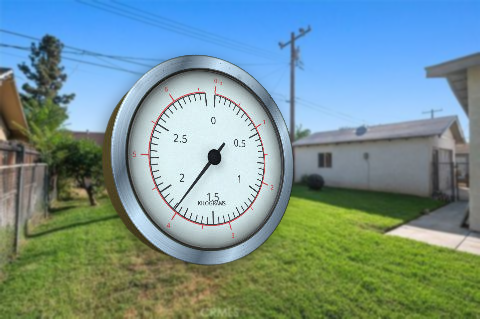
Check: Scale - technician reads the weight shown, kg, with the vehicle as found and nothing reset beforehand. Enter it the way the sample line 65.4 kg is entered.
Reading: 1.85 kg
